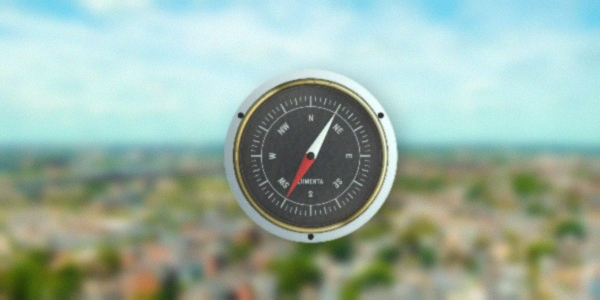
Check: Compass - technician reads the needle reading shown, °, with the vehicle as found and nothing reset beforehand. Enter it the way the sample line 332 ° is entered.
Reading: 210 °
